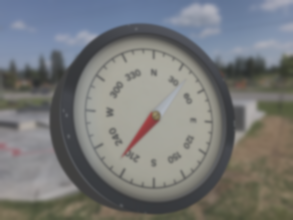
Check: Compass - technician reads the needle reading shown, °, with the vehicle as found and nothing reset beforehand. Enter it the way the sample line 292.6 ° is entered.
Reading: 220 °
